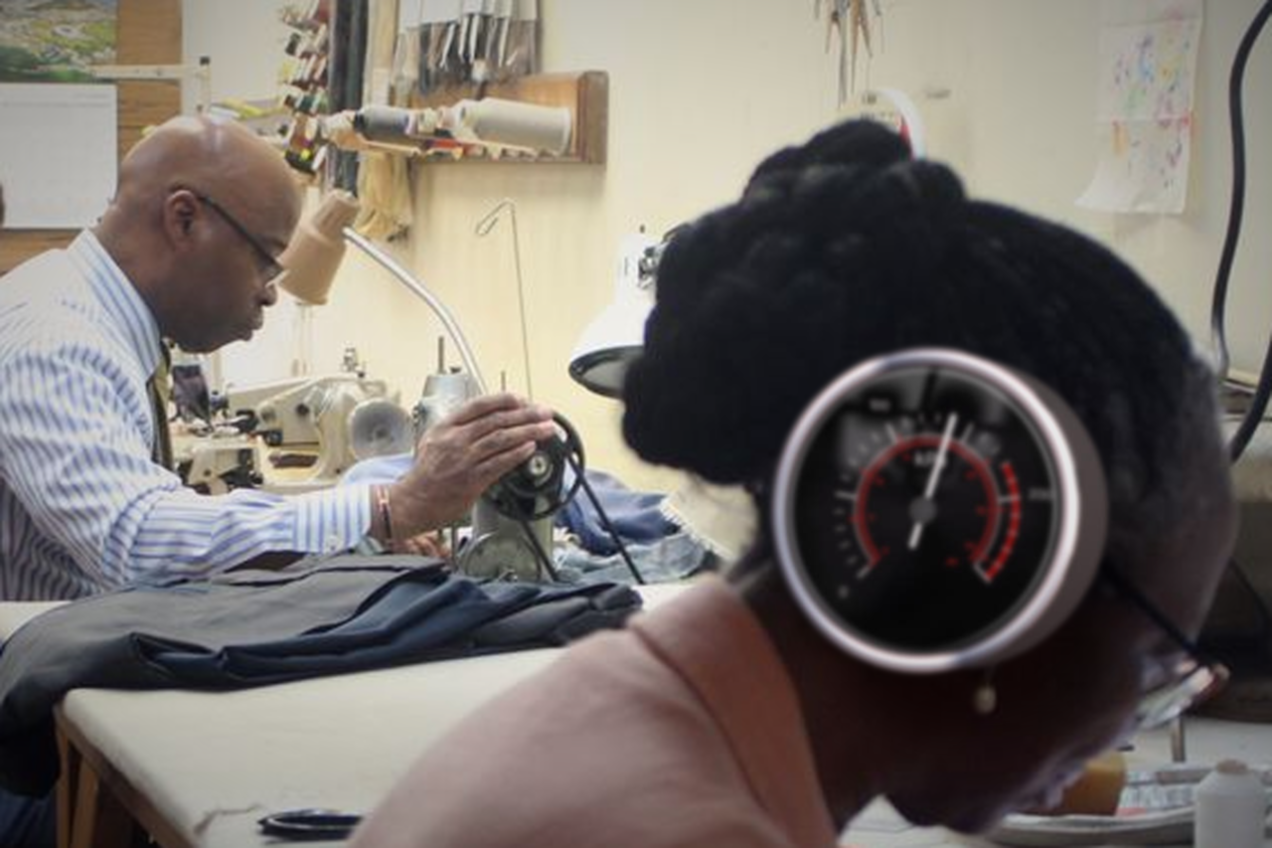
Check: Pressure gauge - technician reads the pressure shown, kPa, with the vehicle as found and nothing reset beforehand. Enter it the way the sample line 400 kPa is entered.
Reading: 140 kPa
